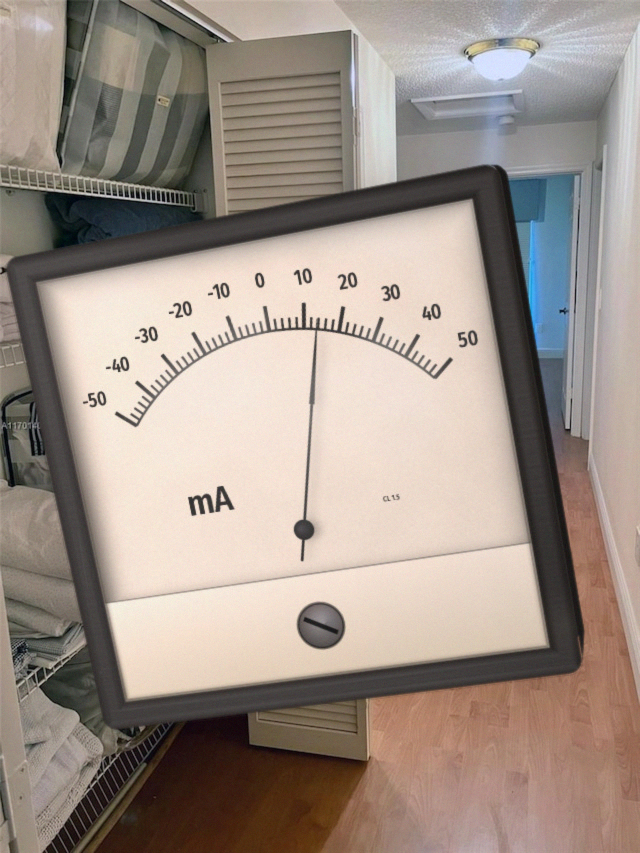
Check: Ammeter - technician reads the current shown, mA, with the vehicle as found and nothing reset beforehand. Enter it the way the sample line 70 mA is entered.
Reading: 14 mA
